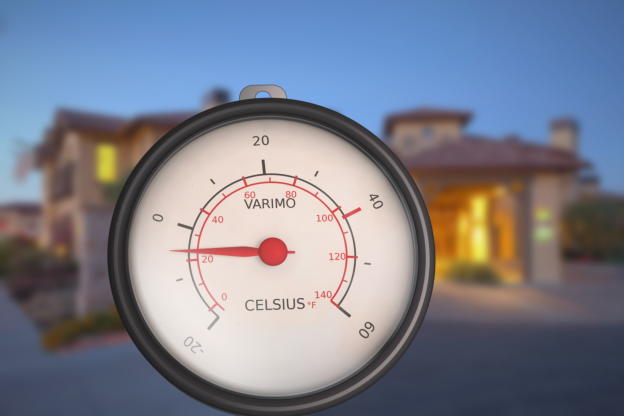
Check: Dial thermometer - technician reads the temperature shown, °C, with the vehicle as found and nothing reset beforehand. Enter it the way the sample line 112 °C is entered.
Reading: -5 °C
